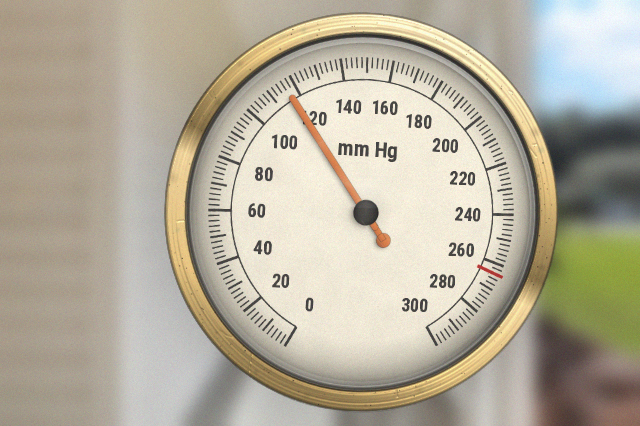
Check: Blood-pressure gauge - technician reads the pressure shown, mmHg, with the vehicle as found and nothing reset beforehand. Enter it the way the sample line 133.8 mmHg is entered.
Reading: 116 mmHg
